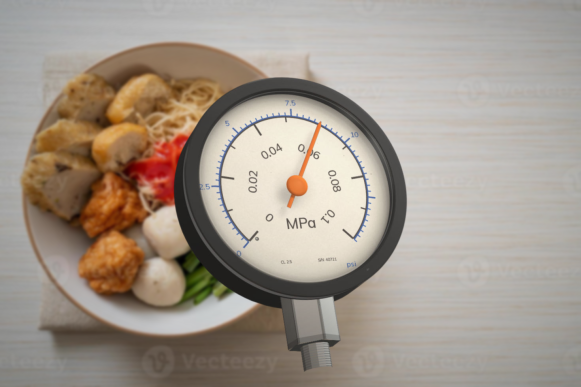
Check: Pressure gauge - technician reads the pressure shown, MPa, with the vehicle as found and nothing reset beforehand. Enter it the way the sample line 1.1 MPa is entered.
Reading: 0.06 MPa
